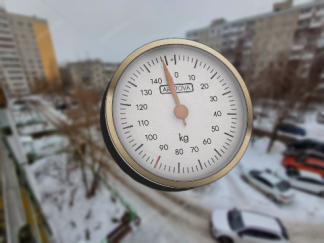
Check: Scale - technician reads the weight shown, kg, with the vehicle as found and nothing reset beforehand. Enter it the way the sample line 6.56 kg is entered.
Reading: 148 kg
